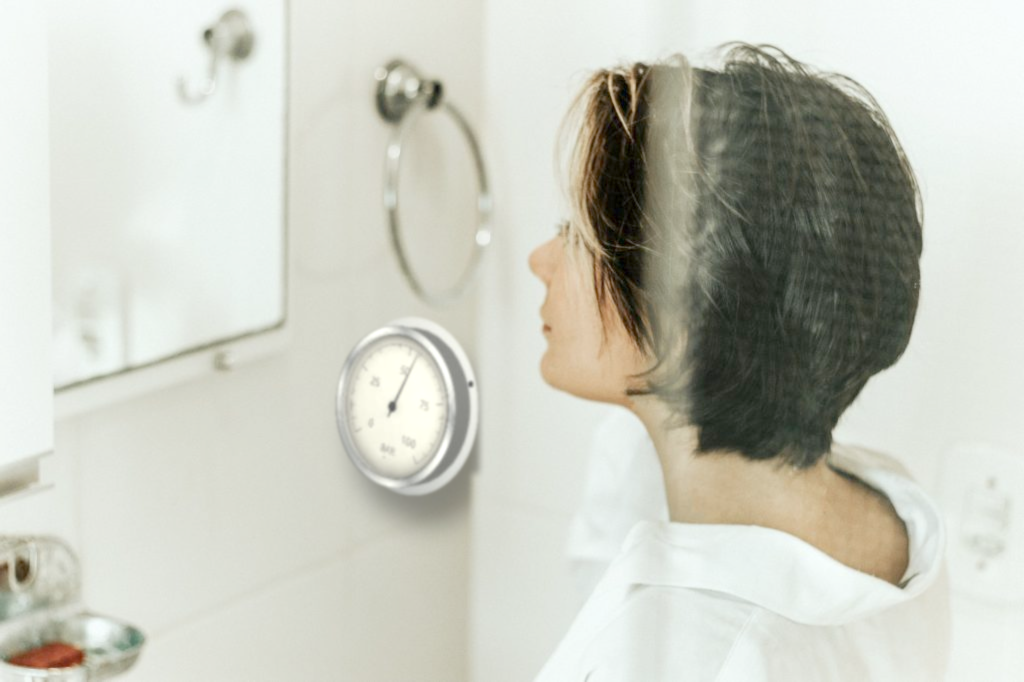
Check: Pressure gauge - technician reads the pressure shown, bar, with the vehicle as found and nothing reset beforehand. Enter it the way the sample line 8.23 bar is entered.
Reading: 55 bar
